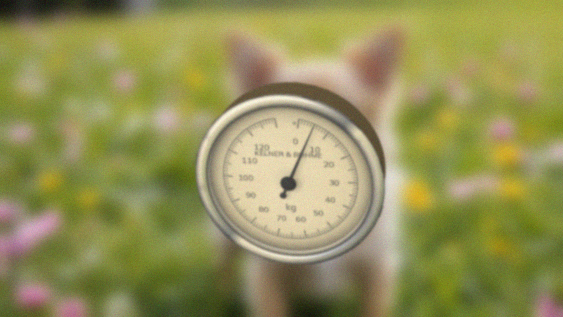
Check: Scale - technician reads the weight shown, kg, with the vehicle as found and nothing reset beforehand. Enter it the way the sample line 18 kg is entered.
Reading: 5 kg
